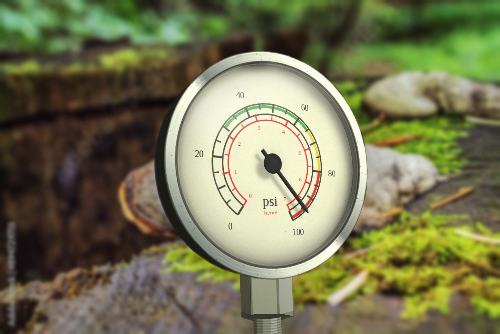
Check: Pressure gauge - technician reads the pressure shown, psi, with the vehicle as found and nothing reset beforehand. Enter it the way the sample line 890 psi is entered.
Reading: 95 psi
